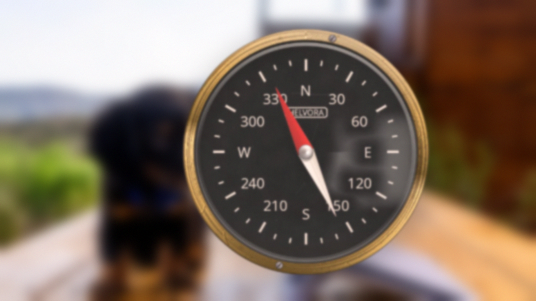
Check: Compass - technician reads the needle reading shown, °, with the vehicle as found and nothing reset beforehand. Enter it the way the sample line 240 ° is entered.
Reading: 335 °
